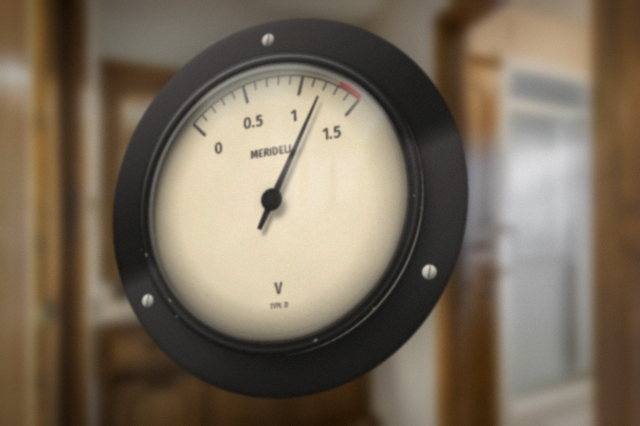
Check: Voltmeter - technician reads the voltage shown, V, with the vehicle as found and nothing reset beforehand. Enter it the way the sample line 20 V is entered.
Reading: 1.2 V
